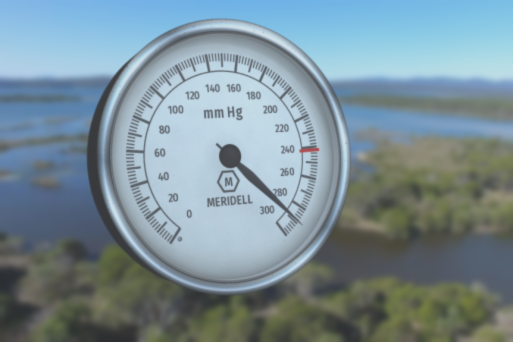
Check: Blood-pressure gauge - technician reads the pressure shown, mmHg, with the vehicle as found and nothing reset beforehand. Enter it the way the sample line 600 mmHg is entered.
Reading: 290 mmHg
